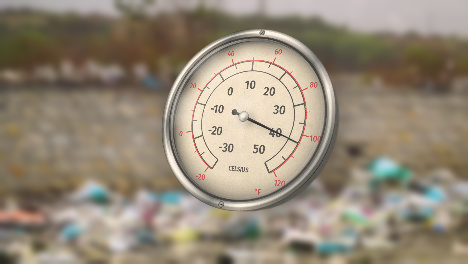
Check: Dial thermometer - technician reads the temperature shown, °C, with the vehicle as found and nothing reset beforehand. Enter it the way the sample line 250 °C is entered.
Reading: 40 °C
